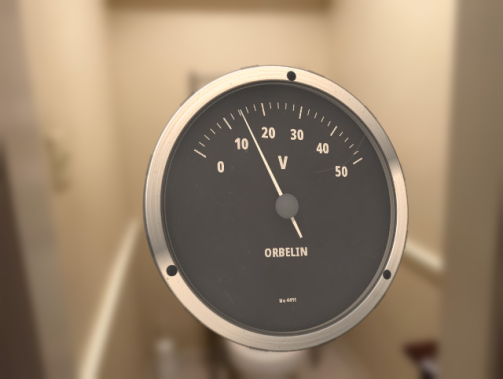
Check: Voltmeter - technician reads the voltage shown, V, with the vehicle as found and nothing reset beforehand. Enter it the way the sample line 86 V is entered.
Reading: 14 V
